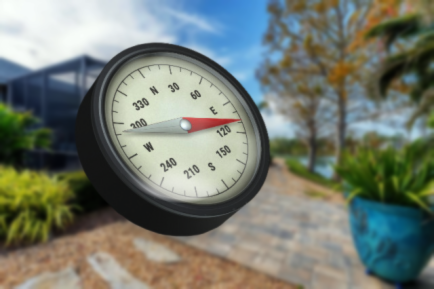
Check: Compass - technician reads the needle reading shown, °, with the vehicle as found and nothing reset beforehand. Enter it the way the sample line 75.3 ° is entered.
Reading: 110 °
